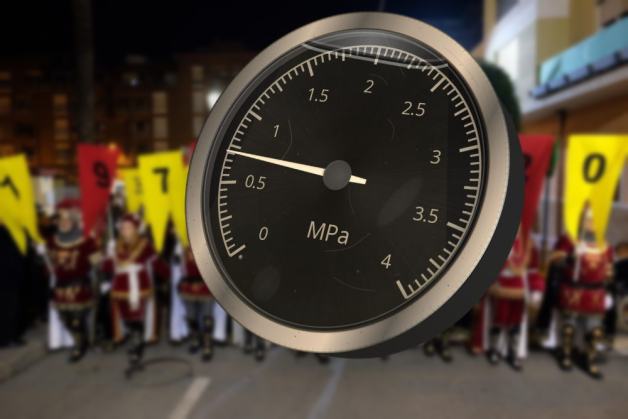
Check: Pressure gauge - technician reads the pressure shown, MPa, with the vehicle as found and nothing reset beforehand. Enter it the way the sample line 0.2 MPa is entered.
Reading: 0.7 MPa
